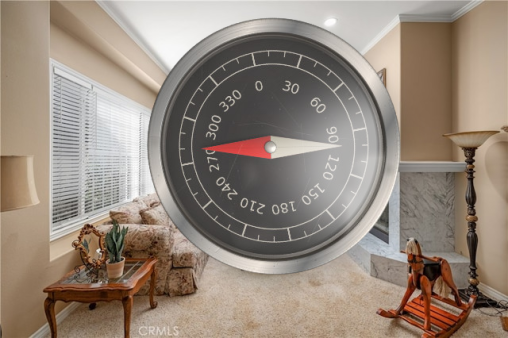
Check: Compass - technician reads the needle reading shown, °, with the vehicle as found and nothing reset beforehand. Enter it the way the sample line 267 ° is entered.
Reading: 280 °
